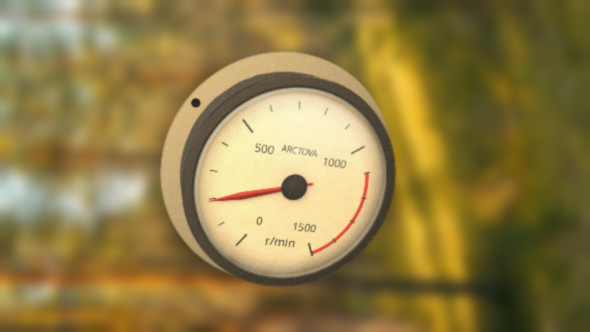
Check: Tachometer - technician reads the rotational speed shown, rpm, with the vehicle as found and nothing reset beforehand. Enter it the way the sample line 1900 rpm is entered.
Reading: 200 rpm
